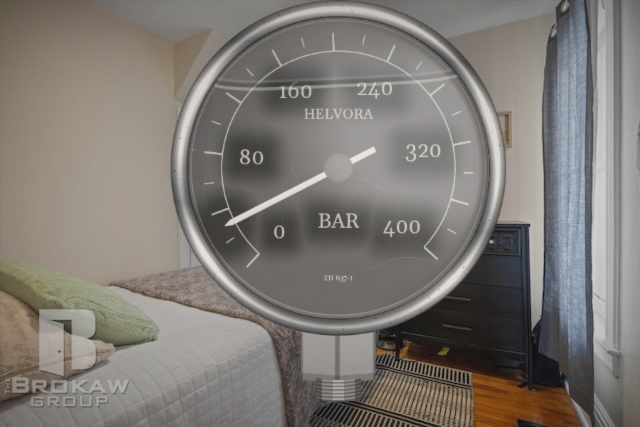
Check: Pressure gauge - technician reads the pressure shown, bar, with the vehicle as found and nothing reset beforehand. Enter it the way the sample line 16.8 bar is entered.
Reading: 30 bar
